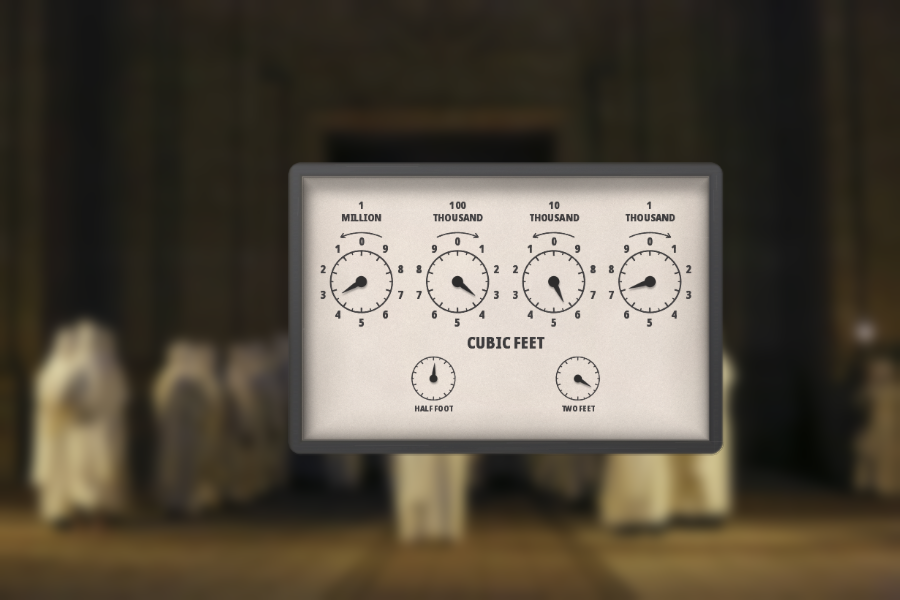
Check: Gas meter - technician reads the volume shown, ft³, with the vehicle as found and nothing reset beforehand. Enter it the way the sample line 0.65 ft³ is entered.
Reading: 335700 ft³
